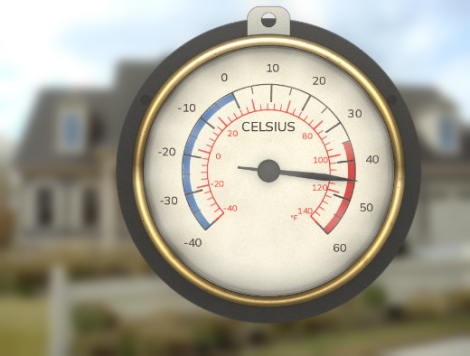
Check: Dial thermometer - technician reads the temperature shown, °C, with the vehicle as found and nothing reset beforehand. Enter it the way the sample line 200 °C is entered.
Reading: 45 °C
